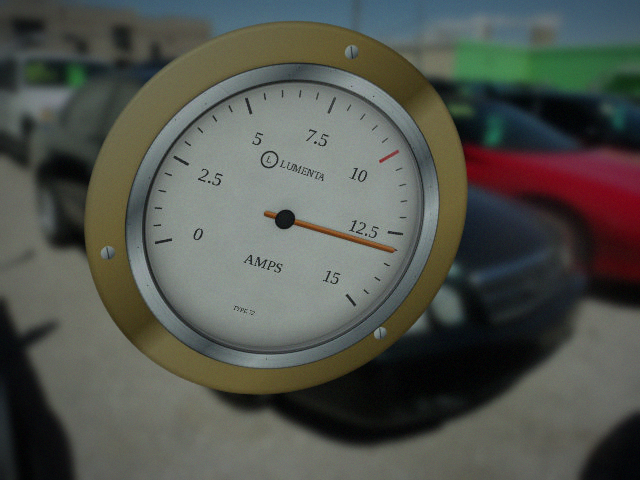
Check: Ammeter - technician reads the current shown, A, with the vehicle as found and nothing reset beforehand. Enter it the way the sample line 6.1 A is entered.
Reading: 13 A
